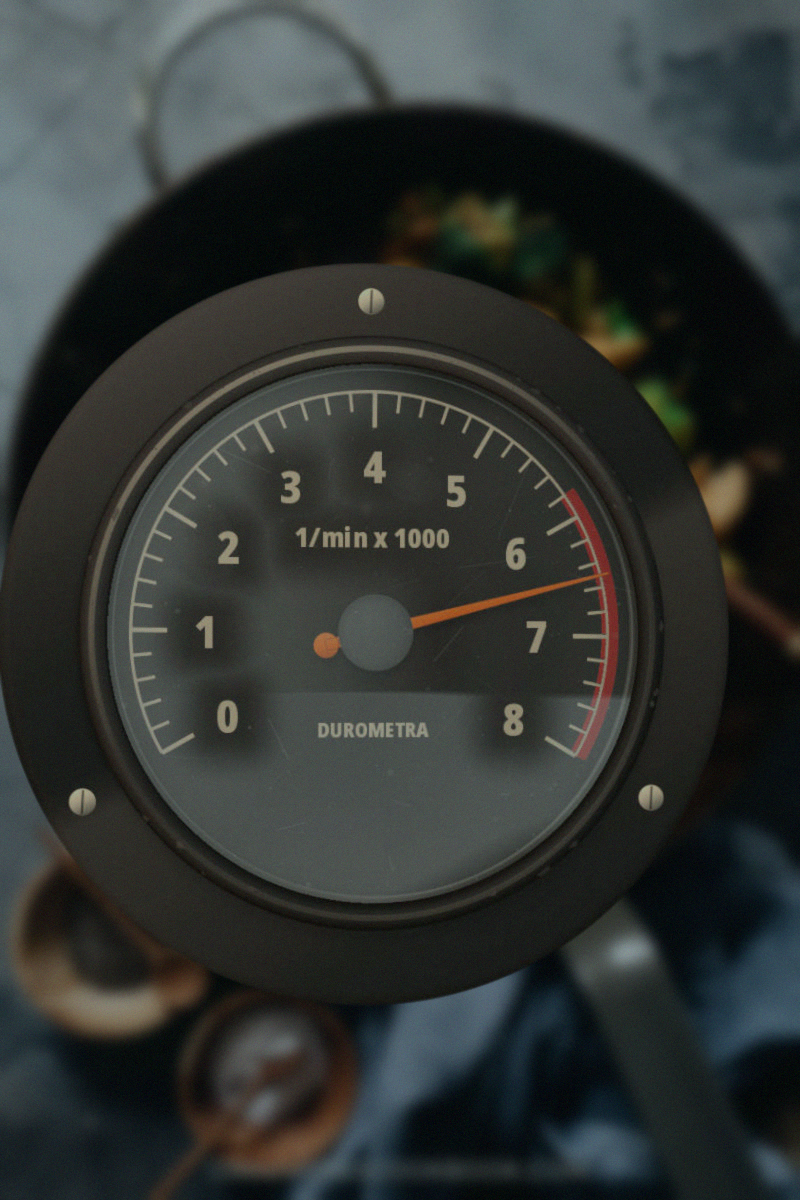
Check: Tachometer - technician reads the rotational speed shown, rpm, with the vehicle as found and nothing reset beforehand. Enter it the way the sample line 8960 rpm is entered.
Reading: 6500 rpm
